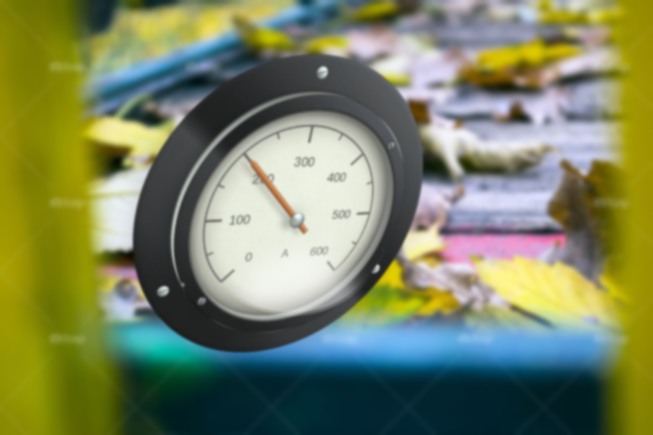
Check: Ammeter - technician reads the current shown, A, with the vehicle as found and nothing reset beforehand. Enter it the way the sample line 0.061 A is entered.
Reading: 200 A
